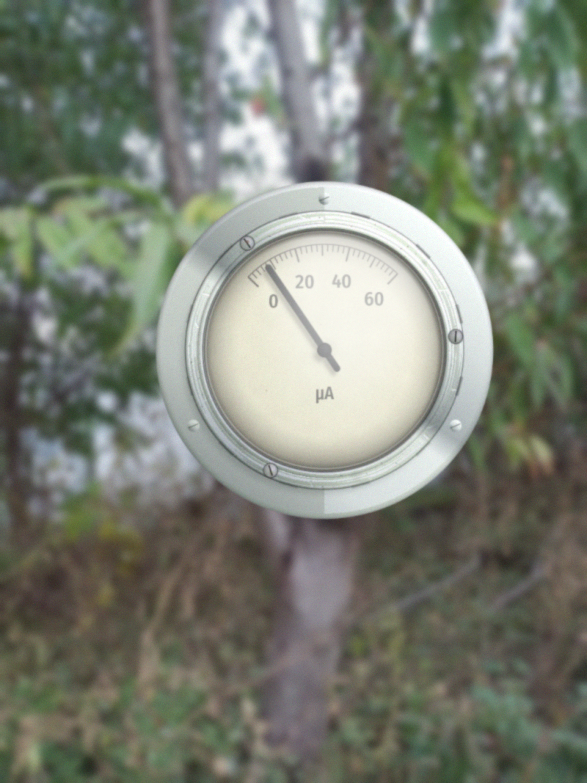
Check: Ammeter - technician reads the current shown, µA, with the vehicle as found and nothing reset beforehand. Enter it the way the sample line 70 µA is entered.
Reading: 8 µA
